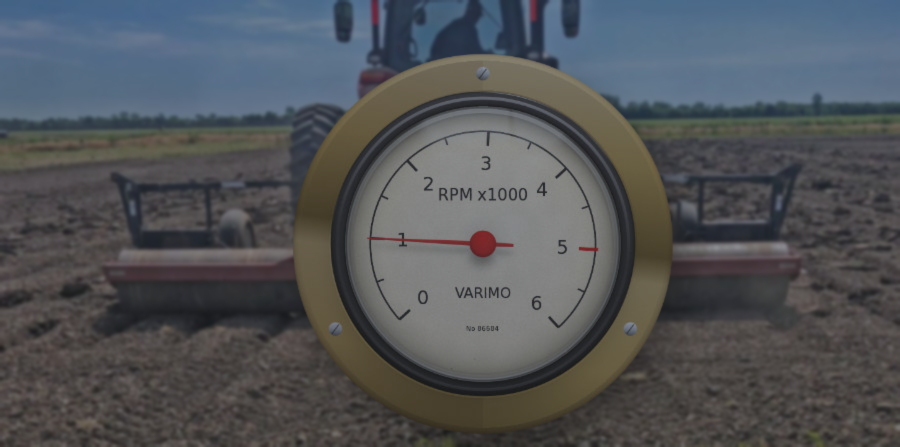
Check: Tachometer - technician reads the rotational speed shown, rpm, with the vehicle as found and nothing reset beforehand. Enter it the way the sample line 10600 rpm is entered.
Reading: 1000 rpm
